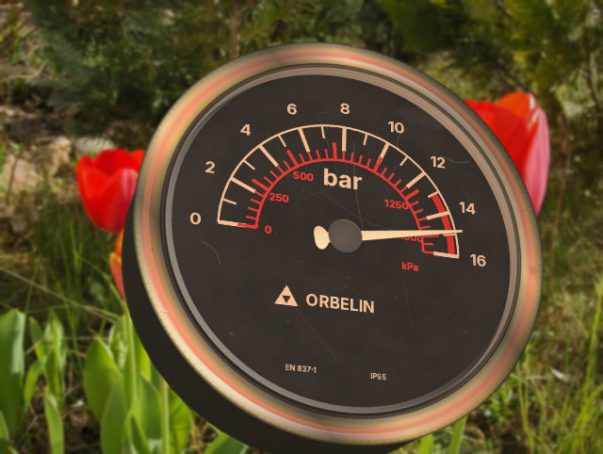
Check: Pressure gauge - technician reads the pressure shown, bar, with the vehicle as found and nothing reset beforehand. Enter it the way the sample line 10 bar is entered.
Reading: 15 bar
